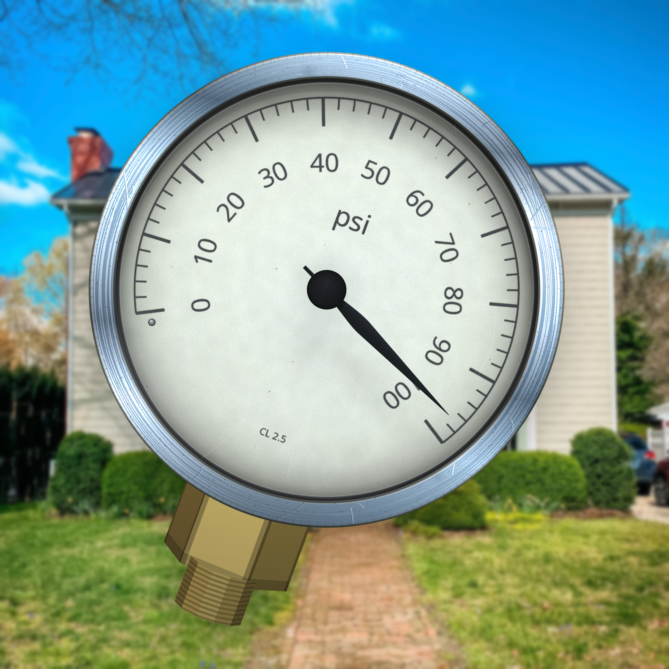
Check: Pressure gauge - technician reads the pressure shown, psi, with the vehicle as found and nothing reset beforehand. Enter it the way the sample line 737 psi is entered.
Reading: 97 psi
